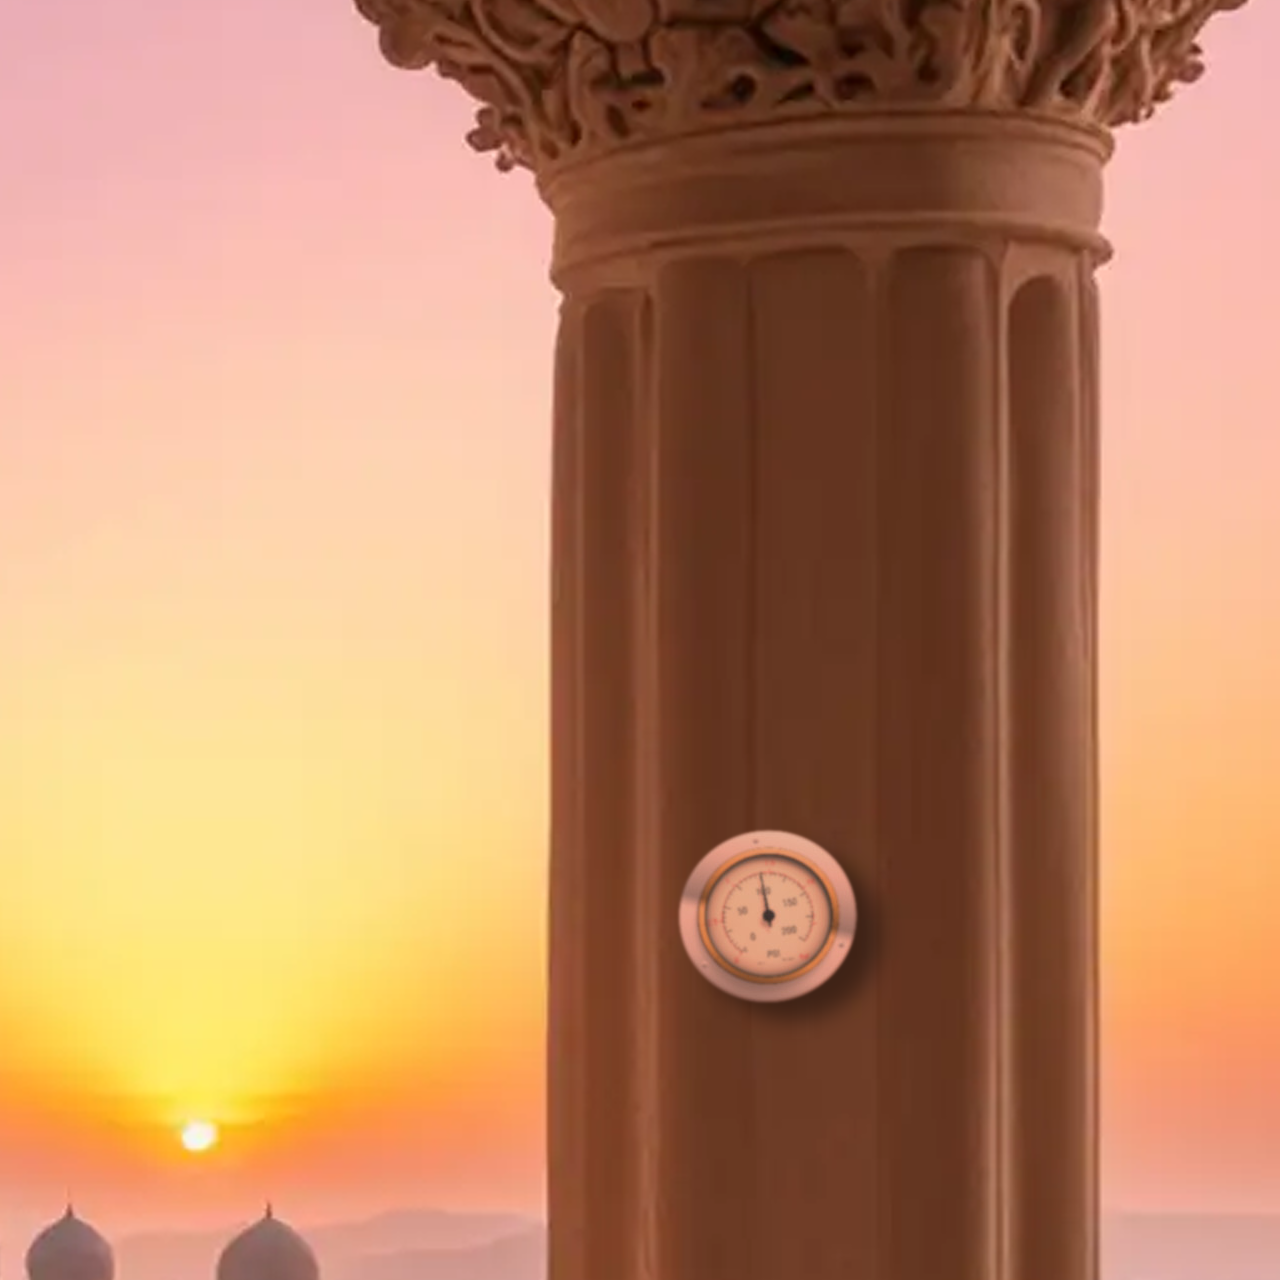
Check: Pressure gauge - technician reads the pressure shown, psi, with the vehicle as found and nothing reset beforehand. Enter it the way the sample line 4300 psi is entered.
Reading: 100 psi
